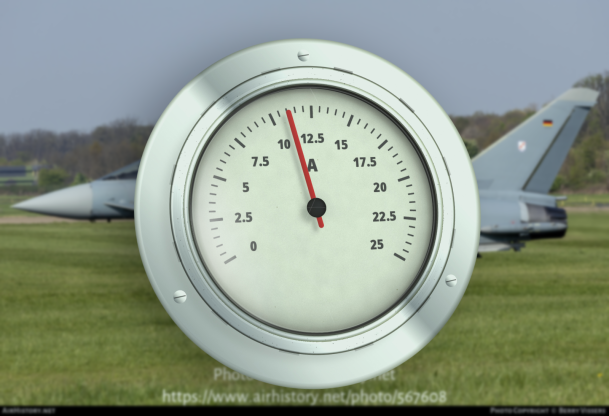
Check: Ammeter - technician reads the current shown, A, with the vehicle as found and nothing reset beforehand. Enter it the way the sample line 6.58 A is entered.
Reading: 11 A
